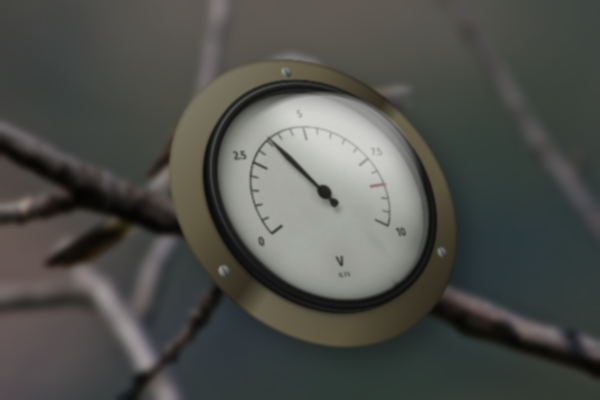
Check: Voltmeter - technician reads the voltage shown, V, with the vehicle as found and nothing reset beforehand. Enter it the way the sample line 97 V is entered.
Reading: 3.5 V
